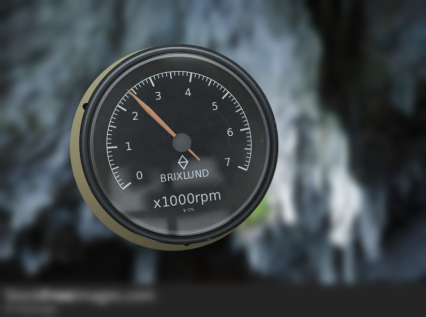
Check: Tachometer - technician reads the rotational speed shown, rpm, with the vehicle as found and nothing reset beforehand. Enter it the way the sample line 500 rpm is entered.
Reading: 2400 rpm
